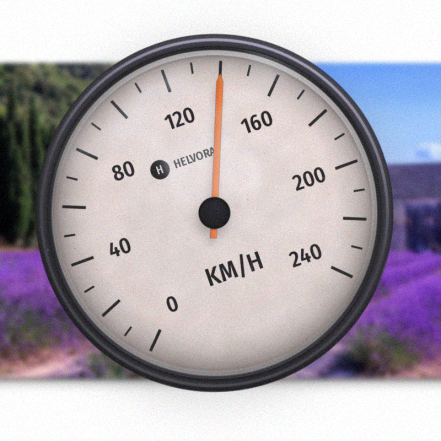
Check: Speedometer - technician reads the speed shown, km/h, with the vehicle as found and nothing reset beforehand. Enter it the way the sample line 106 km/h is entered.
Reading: 140 km/h
